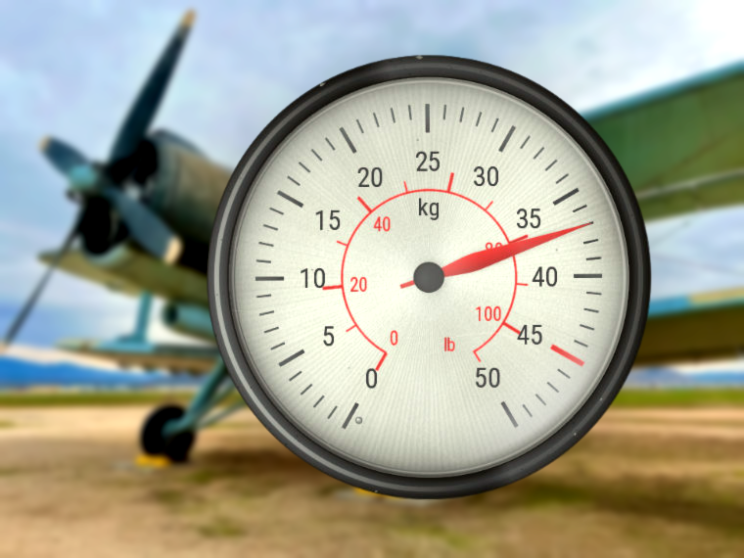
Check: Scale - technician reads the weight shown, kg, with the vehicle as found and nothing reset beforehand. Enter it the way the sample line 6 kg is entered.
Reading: 37 kg
